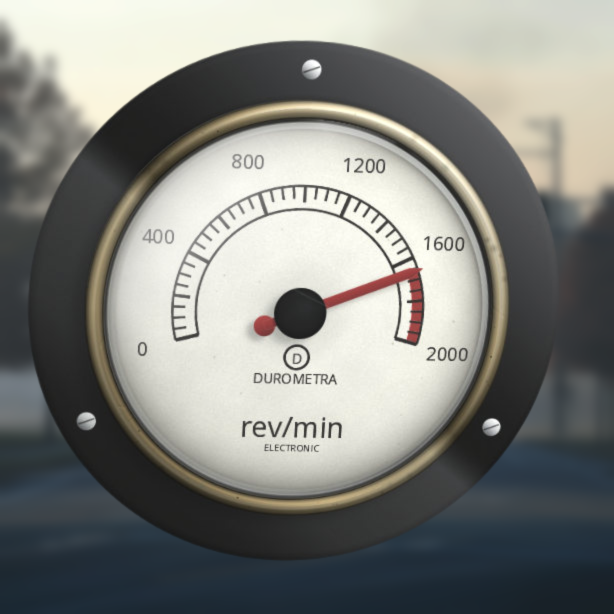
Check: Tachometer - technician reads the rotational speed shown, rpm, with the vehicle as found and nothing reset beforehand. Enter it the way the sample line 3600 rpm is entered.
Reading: 1650 rpm
